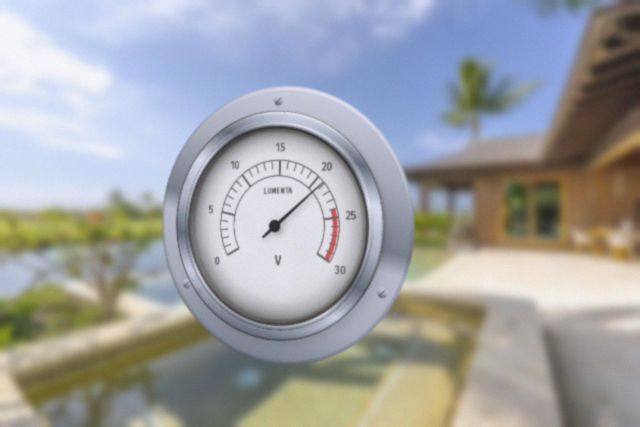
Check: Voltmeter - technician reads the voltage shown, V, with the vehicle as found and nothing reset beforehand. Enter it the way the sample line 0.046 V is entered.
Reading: 21 V
